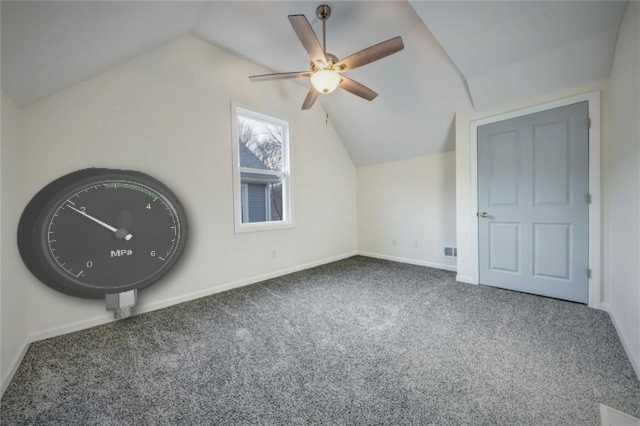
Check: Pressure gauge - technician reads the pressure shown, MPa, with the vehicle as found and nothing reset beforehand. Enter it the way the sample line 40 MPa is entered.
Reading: 1.9 MPa
